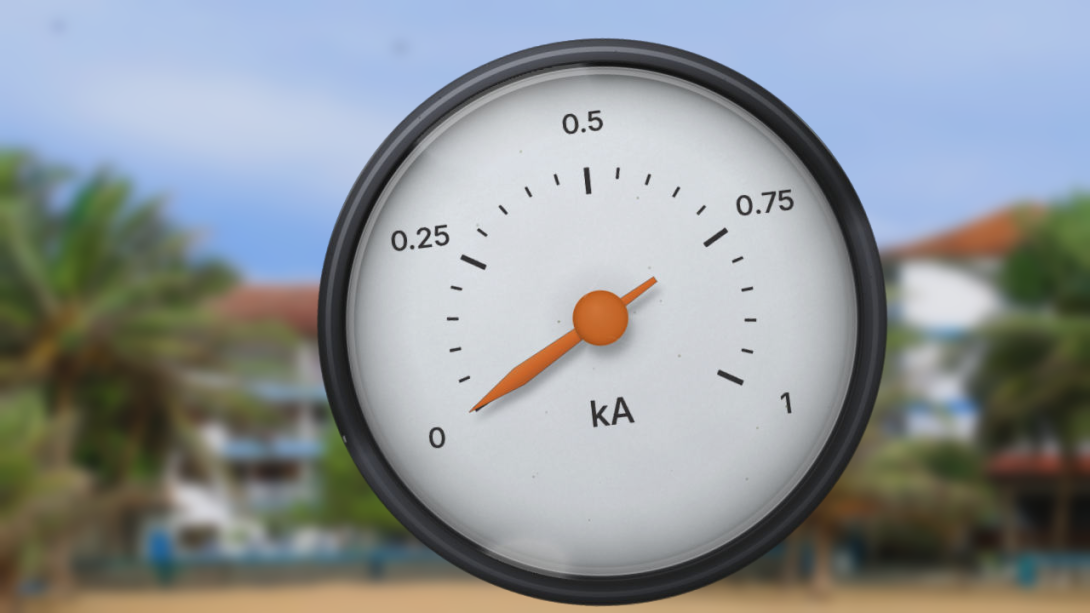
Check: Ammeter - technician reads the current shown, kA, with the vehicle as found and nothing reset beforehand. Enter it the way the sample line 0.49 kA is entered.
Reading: 0 kA
